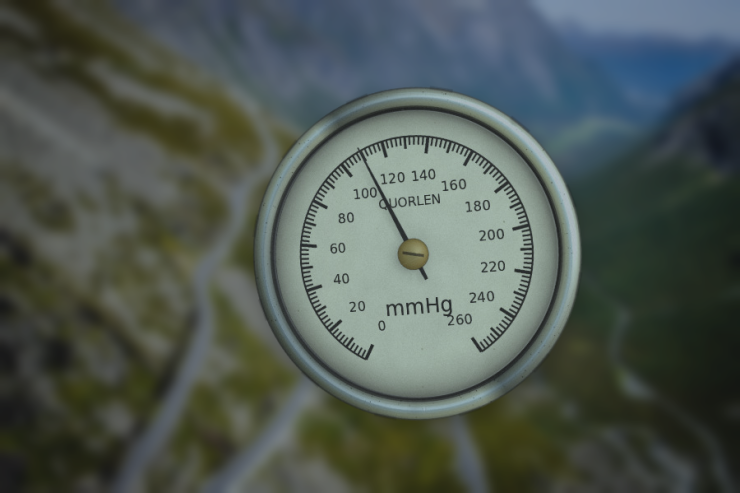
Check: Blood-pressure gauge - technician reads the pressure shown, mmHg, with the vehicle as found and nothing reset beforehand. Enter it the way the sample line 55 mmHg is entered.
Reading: 110 mmHg
